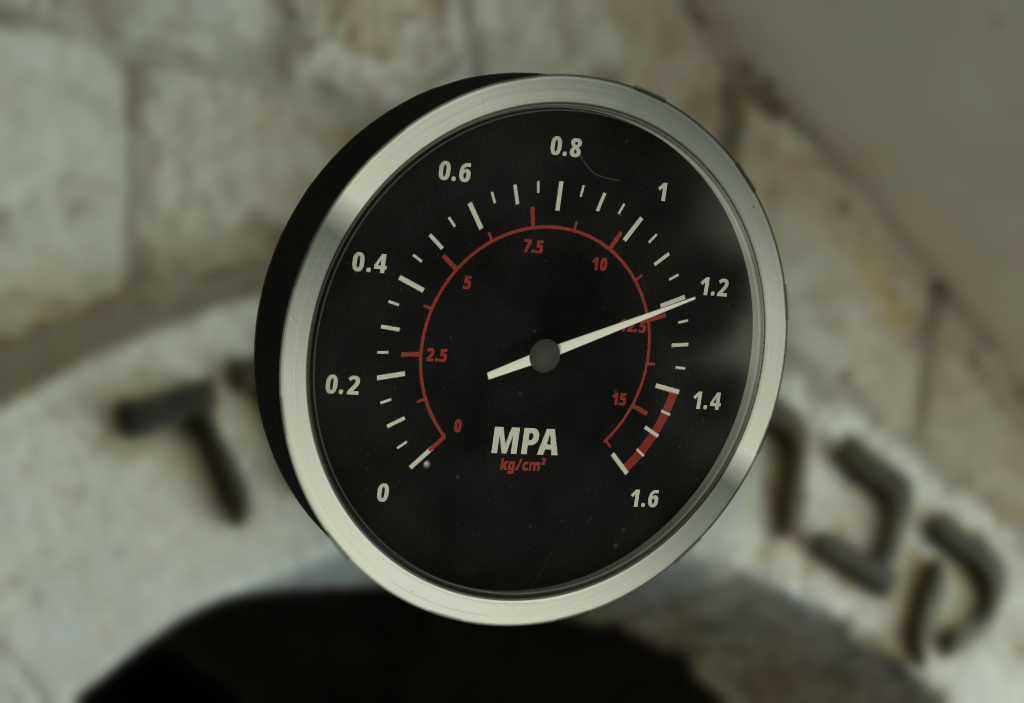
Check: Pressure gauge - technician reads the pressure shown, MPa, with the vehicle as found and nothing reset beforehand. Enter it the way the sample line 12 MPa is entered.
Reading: 1.2 MPa
